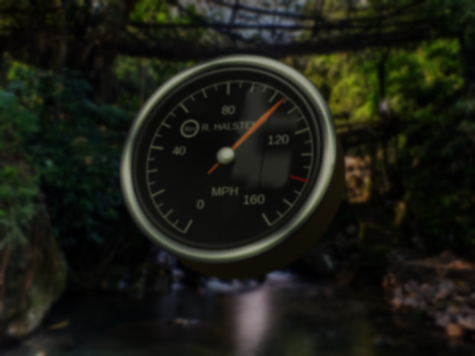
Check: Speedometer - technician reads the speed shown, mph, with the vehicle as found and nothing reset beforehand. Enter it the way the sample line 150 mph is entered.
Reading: 105 mph
